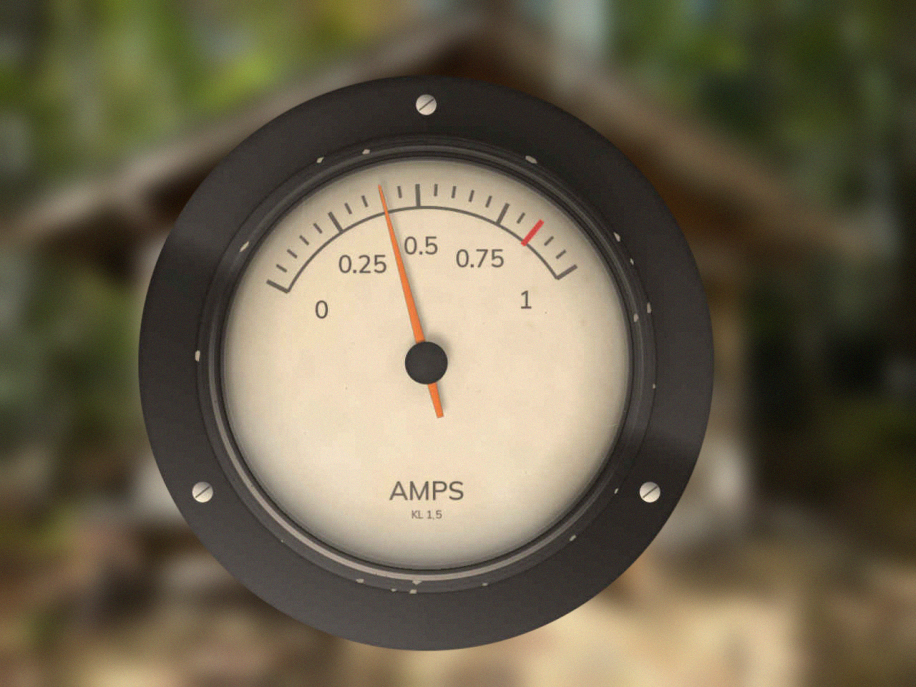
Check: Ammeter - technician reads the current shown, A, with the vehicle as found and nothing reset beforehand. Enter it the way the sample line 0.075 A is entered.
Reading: 0.4 A
